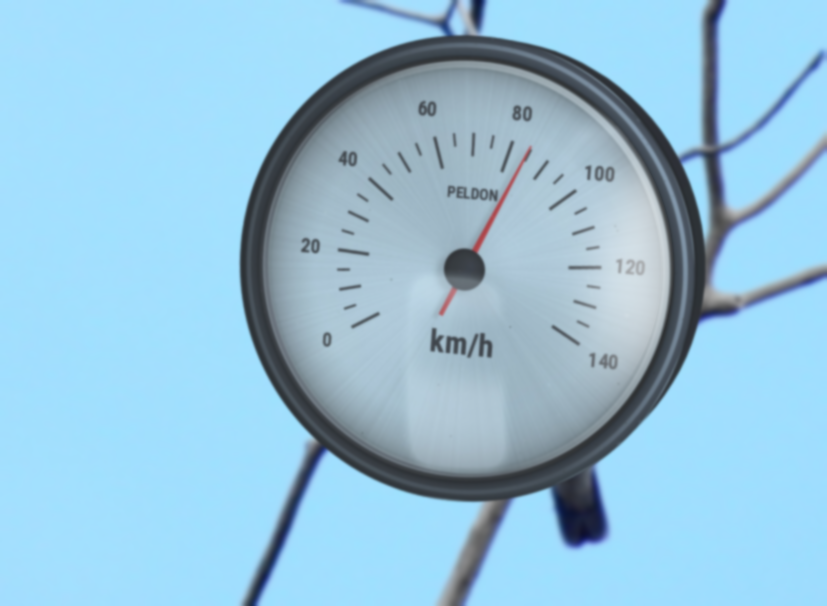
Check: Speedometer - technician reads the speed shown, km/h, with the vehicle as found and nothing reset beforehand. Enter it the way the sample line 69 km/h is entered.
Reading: 85 km/h
